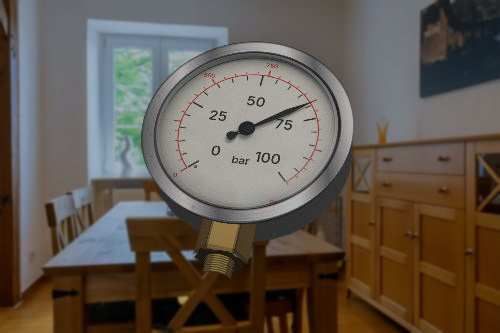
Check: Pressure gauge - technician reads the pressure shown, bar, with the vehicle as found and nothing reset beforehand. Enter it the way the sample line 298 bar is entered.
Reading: 70 bar
